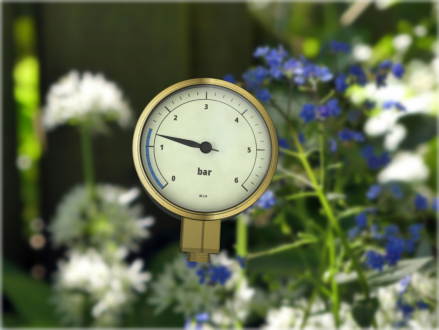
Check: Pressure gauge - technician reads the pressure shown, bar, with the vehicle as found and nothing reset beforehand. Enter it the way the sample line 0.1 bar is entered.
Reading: 1.3 bar
